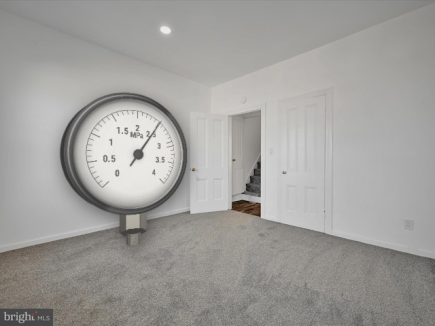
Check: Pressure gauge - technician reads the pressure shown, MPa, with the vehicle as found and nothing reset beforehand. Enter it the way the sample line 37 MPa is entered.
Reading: 2.5 MPa
